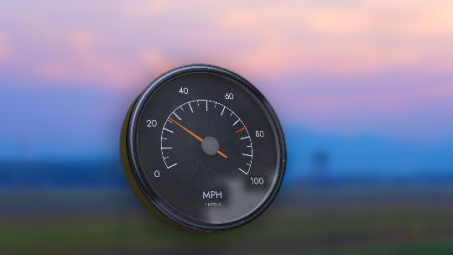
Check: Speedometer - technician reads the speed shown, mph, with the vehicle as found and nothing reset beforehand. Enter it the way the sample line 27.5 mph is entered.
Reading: 25 mph
